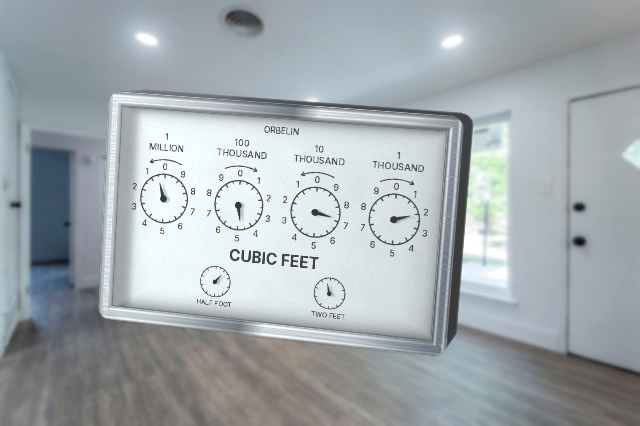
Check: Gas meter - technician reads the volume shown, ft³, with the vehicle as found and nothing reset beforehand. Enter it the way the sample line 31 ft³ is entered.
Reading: 47200 ft³
